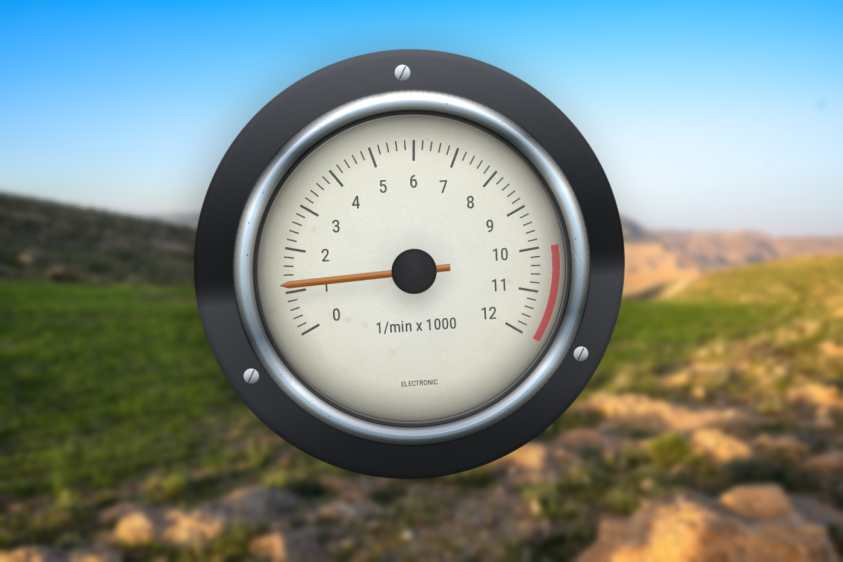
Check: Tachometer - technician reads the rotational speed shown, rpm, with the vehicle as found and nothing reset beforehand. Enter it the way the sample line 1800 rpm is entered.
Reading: 1200 rpm
